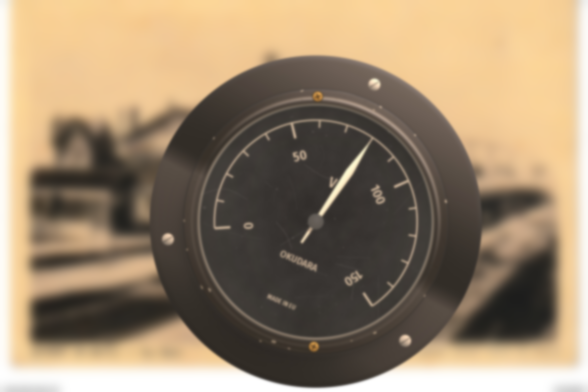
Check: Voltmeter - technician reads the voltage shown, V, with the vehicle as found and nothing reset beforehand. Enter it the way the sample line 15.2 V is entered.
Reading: 80 V
